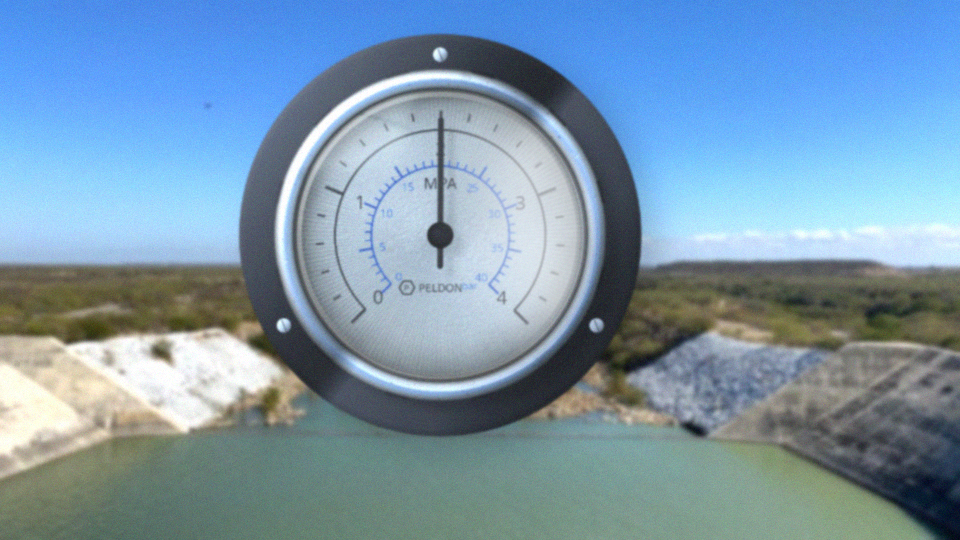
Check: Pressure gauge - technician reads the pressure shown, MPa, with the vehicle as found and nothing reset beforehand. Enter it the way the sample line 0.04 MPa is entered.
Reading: 2 MPa
